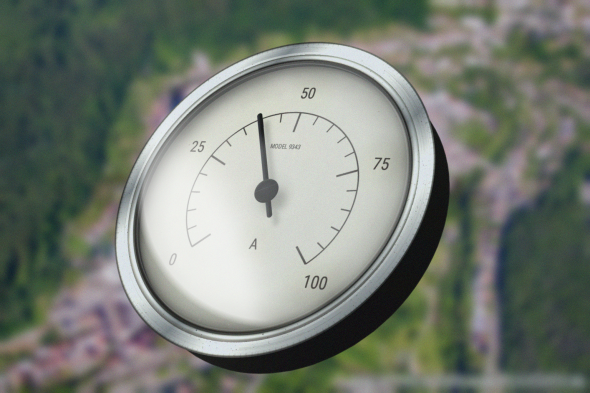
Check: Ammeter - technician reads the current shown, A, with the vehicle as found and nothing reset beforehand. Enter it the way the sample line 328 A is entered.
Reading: 40 A
